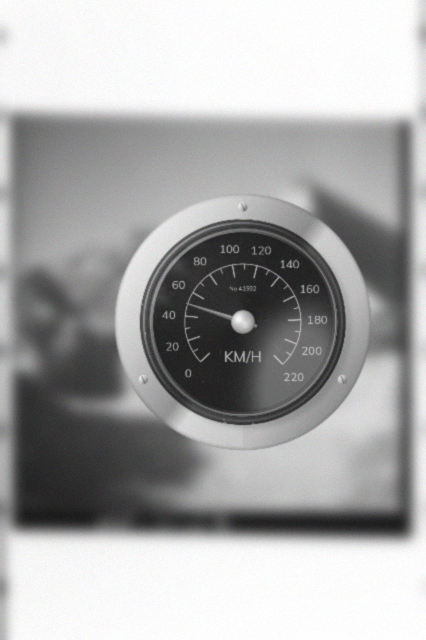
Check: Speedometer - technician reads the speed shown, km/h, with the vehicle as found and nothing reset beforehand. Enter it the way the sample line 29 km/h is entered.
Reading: 50 km/h
